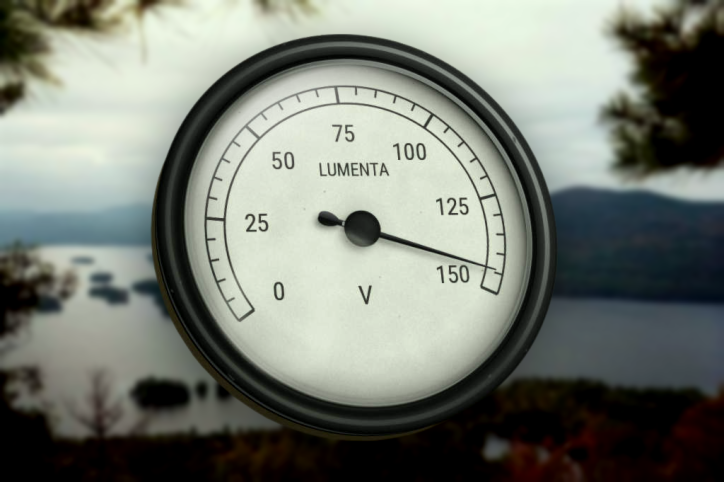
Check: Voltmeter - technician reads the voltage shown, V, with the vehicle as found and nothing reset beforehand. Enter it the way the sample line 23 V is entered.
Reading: 145 V
